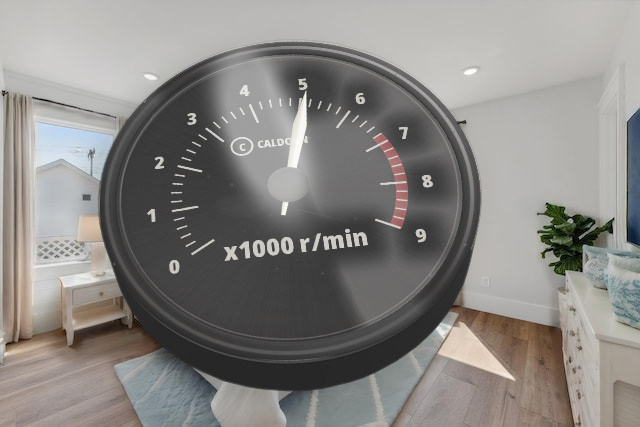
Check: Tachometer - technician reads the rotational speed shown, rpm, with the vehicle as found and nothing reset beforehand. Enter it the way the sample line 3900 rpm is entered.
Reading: 5100 rpm
